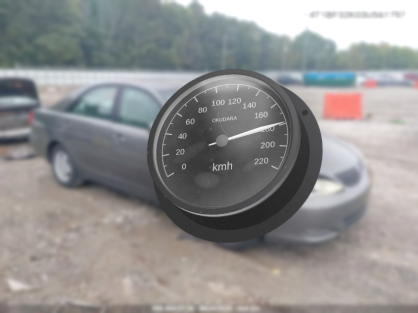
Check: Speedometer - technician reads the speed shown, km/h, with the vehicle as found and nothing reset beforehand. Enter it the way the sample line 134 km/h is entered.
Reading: 180 km/h
